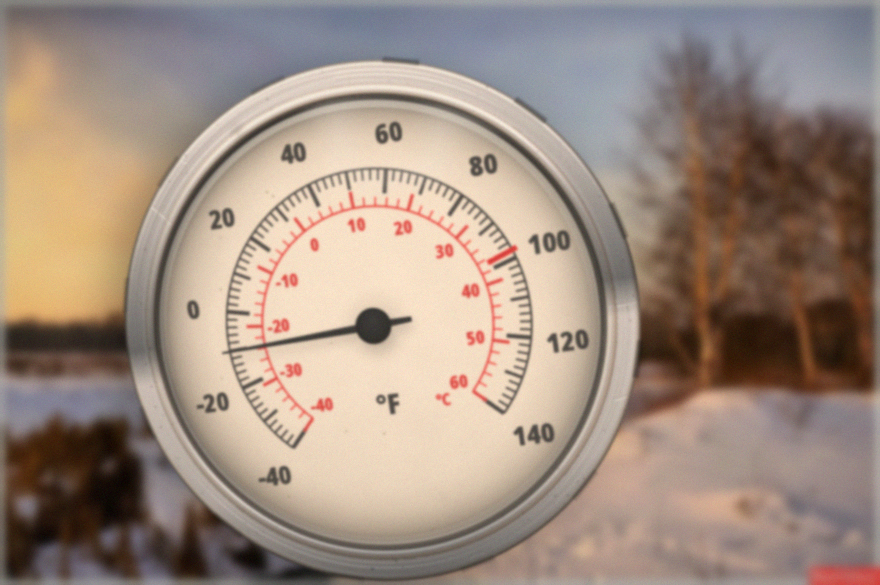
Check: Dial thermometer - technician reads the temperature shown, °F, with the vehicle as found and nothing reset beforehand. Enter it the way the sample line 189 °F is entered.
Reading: -10 °F
